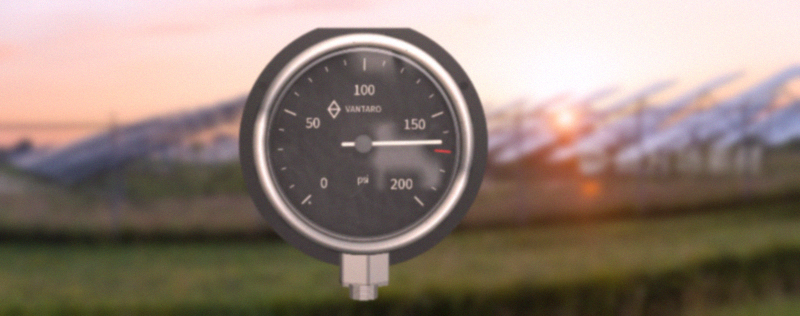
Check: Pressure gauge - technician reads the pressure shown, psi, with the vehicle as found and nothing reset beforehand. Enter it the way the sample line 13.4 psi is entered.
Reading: 165 psi
